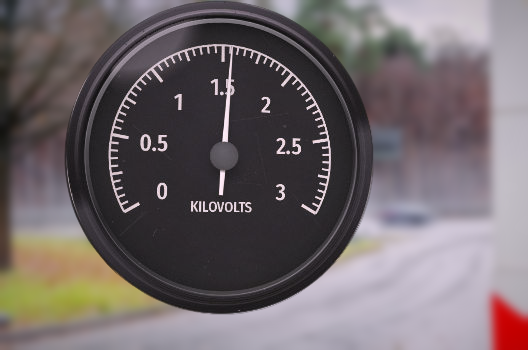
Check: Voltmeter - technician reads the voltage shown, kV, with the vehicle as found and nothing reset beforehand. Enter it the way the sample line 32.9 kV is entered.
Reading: 1.55 kV
